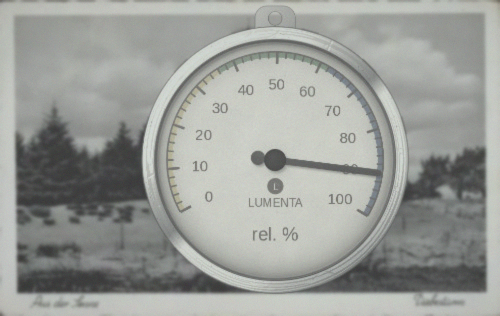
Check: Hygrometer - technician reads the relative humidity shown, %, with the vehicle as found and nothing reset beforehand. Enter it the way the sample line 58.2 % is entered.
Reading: 90 %
